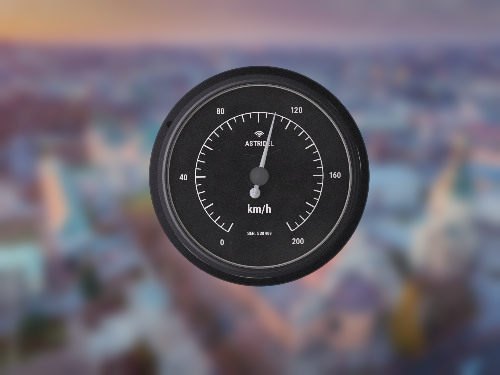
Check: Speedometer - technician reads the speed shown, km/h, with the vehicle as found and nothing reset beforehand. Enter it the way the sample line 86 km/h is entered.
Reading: 110 km/h
